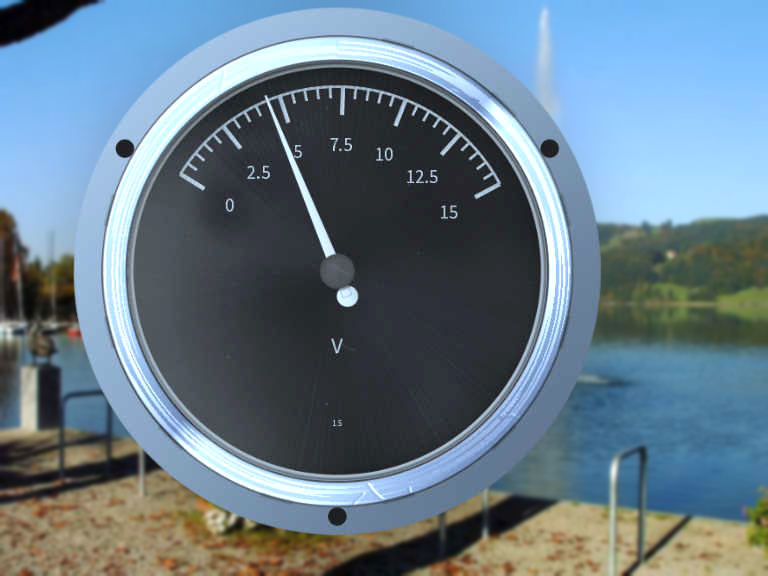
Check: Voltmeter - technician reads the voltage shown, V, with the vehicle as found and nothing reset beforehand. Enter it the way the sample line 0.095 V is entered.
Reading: 4.5 V
